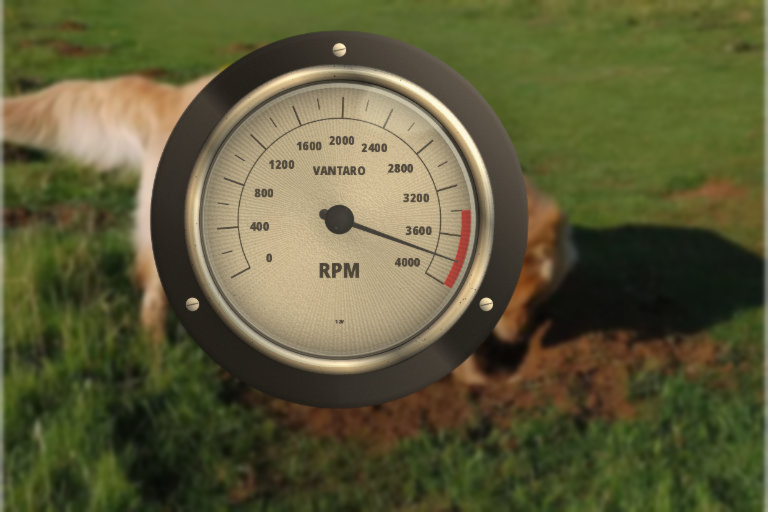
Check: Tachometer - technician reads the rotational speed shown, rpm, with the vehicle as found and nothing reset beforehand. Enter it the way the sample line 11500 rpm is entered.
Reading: 3800 rpm
